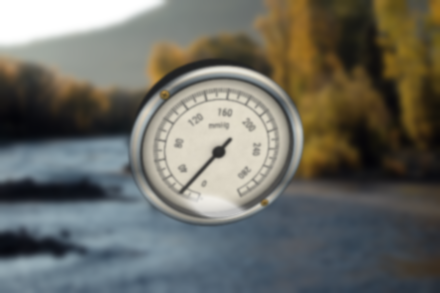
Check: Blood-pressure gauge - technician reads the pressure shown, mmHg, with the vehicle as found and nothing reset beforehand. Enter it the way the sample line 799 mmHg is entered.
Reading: 20 mmHg
